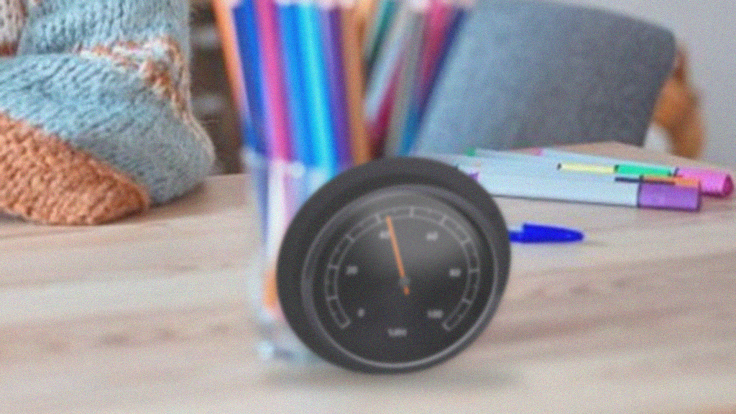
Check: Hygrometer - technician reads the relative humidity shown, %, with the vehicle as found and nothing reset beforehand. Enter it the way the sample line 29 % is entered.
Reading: 42.5 %
